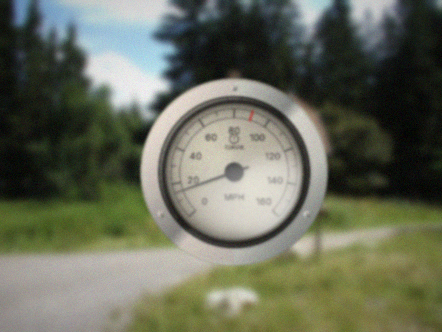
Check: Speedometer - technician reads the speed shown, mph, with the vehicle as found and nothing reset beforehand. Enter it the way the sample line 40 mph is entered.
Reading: 15 mph
